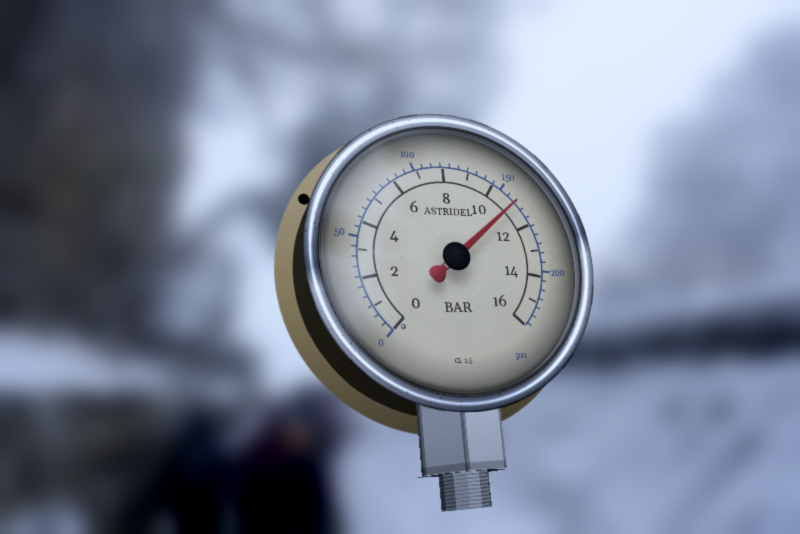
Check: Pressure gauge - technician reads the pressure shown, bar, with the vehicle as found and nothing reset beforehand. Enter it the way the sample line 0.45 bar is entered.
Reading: 11 bar
